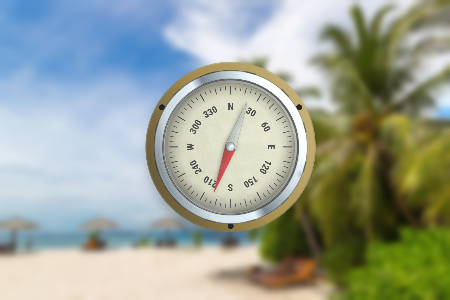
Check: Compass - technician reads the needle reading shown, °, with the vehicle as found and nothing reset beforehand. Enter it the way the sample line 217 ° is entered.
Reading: 200 °
